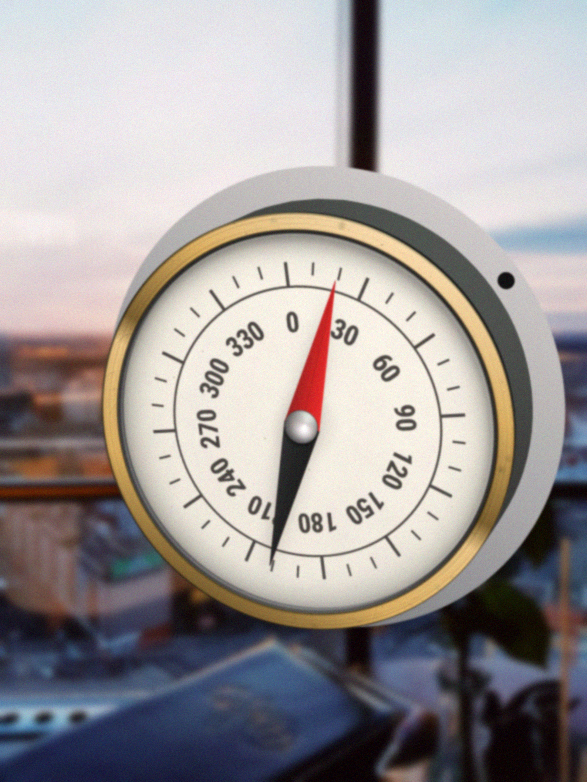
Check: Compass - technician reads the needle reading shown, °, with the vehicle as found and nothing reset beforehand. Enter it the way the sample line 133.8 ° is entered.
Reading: 20 °
